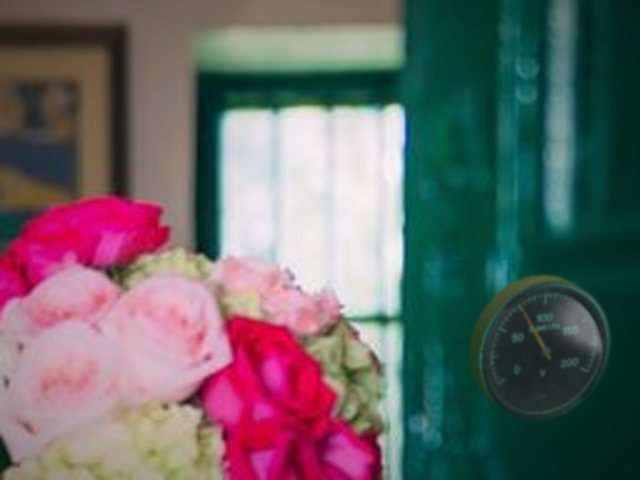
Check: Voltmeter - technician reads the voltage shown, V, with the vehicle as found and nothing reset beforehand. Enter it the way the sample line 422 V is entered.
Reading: 75 V
